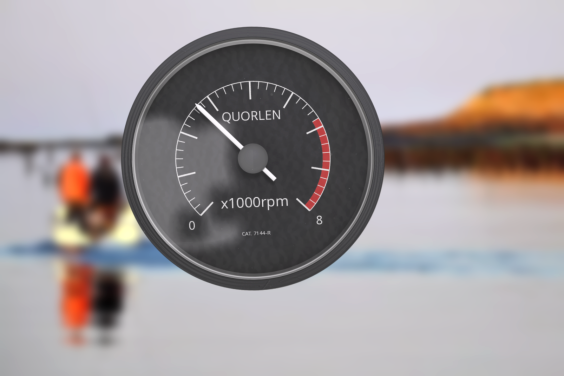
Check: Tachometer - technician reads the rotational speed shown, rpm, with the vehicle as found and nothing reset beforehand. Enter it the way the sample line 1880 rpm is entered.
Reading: 2700 rpm
